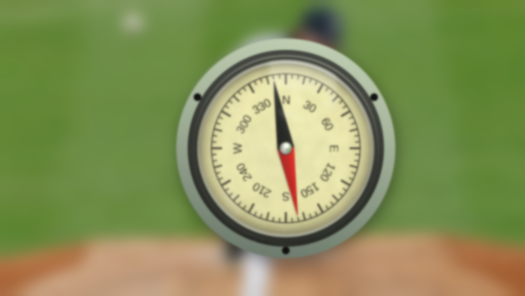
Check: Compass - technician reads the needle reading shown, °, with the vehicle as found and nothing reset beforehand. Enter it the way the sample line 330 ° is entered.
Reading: 170 °
